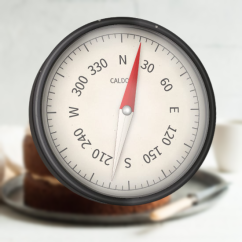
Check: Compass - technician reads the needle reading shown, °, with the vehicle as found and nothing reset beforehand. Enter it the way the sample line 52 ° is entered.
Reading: 15 °
